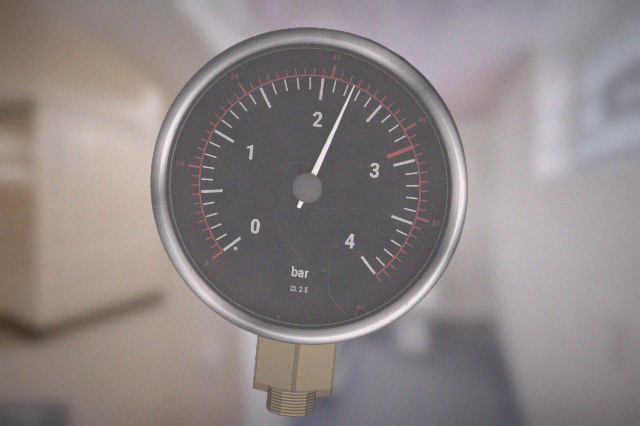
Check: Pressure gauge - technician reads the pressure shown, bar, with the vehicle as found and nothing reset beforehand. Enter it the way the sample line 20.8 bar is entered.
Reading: 2.25 bar
